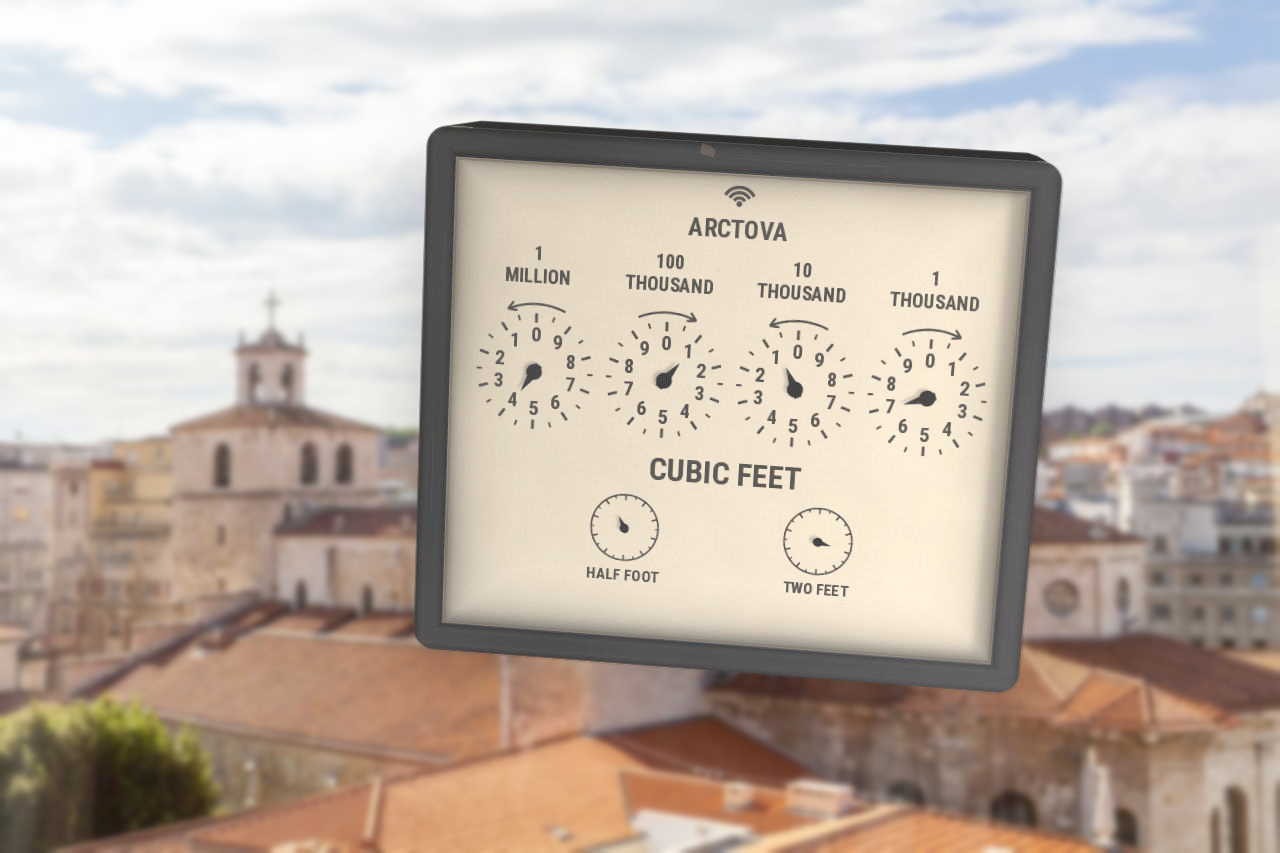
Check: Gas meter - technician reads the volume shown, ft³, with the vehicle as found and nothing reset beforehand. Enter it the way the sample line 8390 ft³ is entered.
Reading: 410700 ft³
